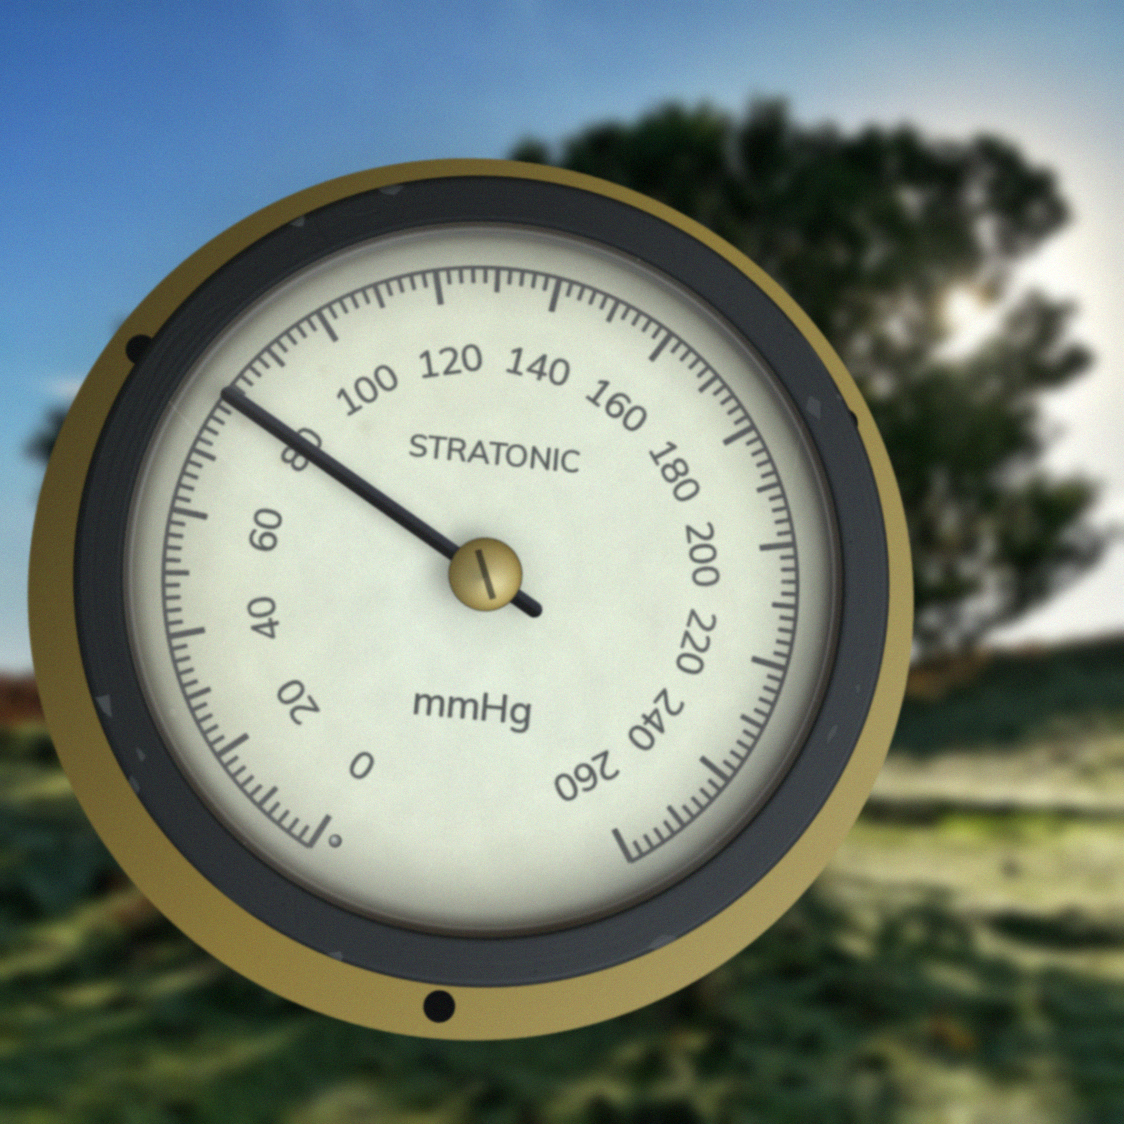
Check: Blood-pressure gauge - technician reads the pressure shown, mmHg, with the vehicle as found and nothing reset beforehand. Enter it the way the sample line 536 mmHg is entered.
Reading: 80 mmHg
